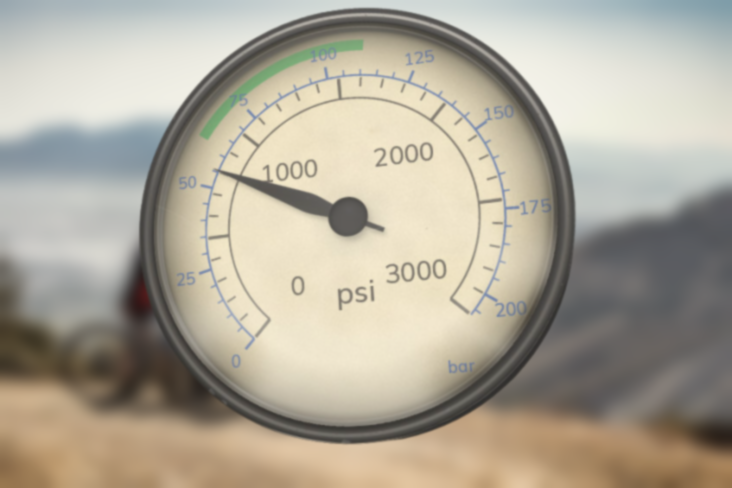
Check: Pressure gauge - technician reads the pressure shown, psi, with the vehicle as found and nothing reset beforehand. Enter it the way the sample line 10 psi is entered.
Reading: 800 psi
